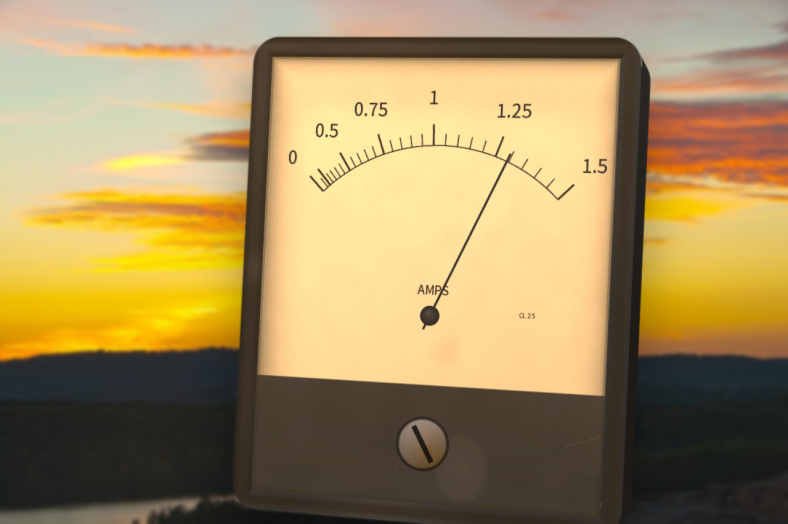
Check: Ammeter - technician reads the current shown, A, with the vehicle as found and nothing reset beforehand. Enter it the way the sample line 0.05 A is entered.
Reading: 1.3 A
